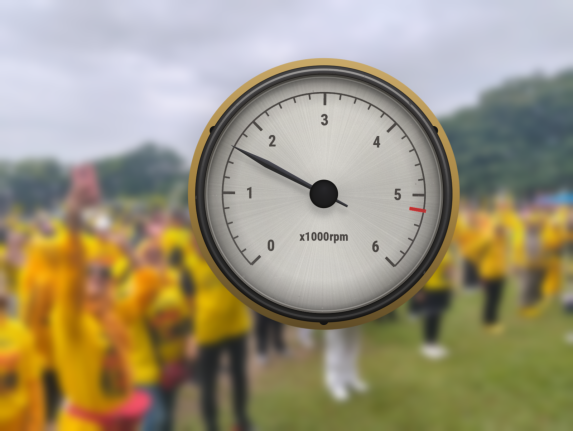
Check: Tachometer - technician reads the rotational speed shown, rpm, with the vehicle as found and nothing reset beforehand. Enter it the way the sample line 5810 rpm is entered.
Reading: 1600 rpm
